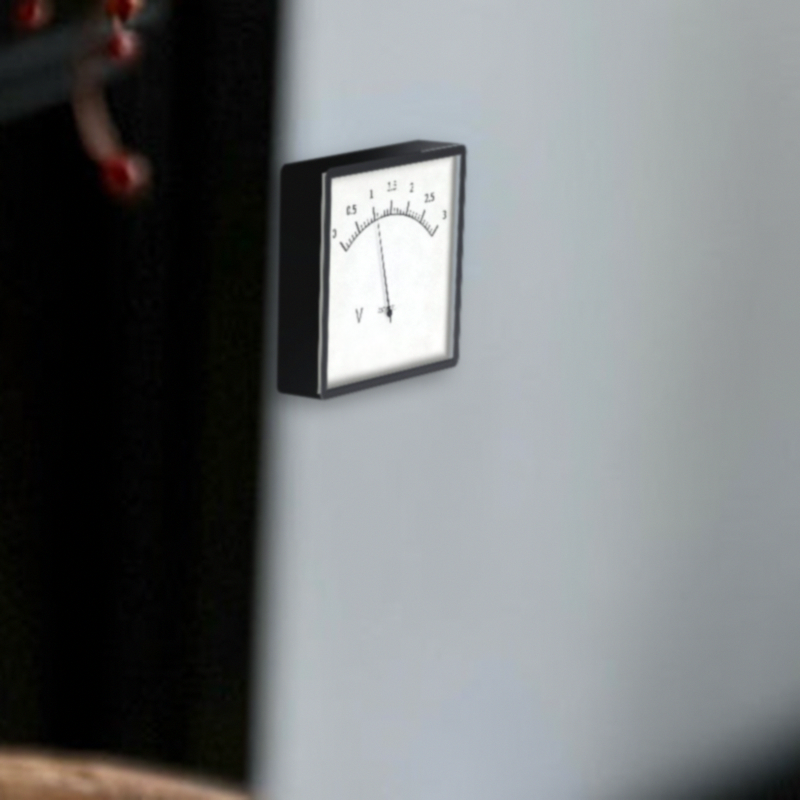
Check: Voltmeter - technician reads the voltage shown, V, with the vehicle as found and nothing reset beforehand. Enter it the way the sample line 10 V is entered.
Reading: 1 V
